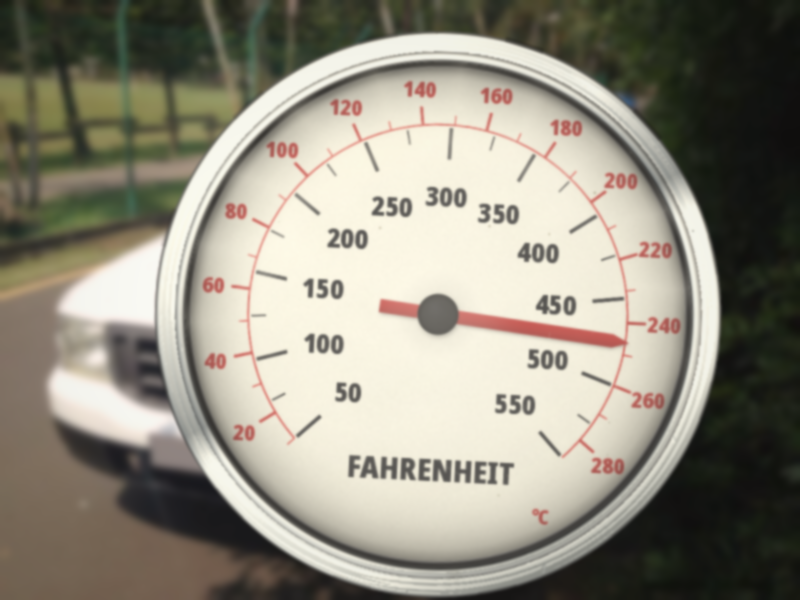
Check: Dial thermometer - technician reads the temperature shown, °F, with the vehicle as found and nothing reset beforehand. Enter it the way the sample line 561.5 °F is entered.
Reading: 475 °F
